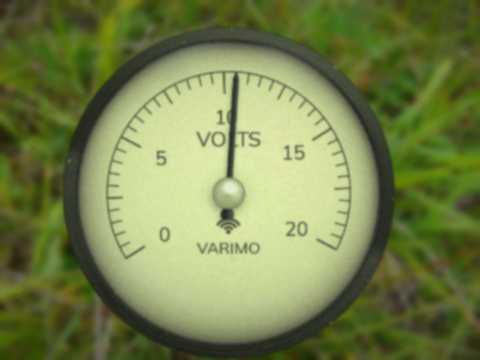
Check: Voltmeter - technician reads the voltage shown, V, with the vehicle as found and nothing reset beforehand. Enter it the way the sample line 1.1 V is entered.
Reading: 10.5 V
